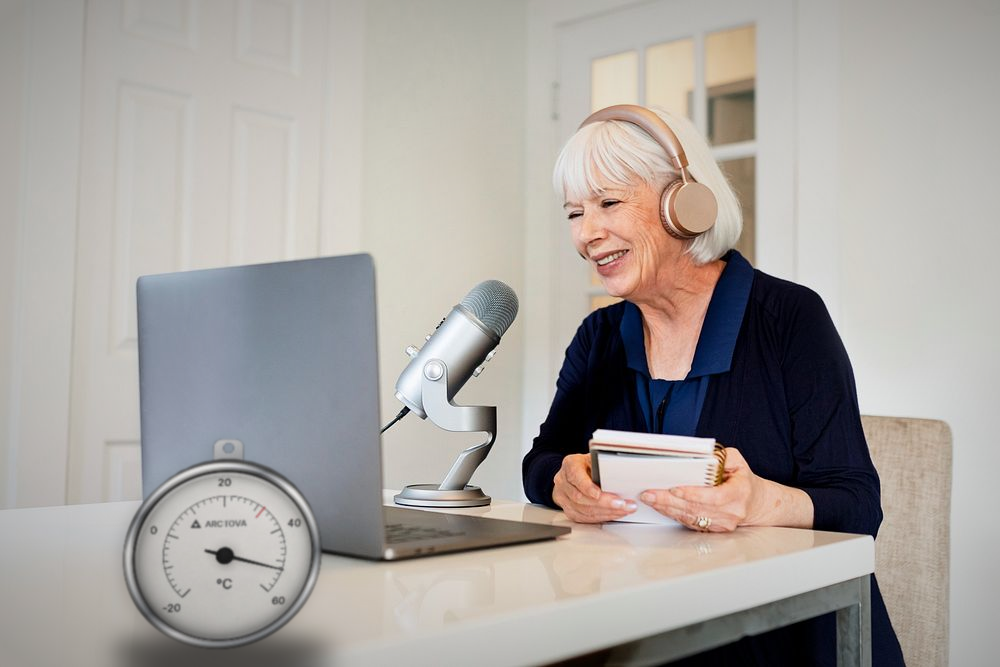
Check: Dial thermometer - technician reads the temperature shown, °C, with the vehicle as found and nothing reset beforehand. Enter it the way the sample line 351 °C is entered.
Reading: 52 °C
